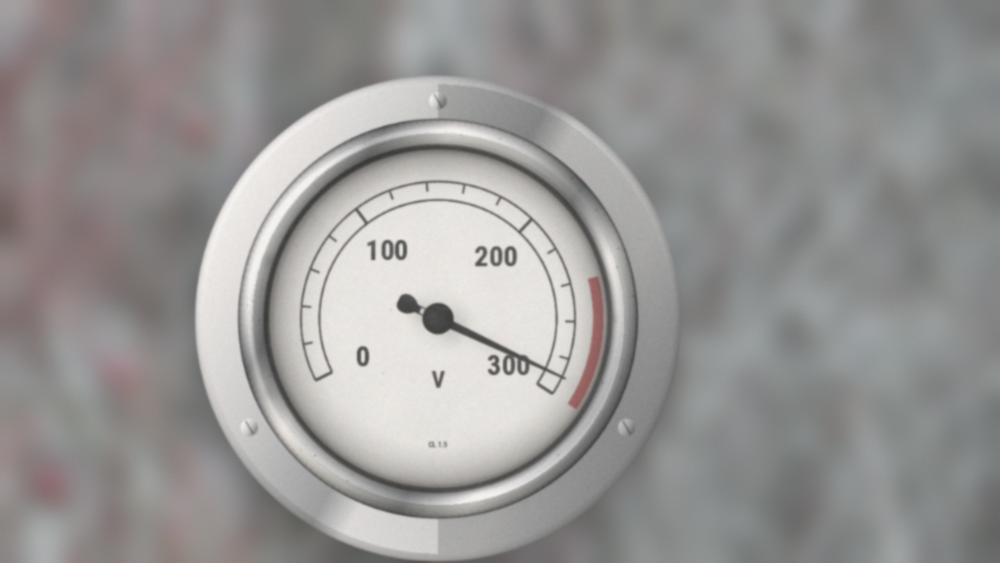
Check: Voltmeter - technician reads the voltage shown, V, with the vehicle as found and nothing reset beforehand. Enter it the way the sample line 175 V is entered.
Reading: 290 V
